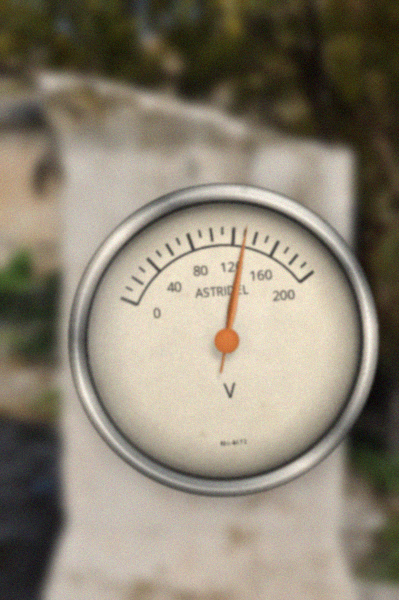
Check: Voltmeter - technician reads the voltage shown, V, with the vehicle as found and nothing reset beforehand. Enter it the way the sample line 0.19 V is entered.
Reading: 130 V
